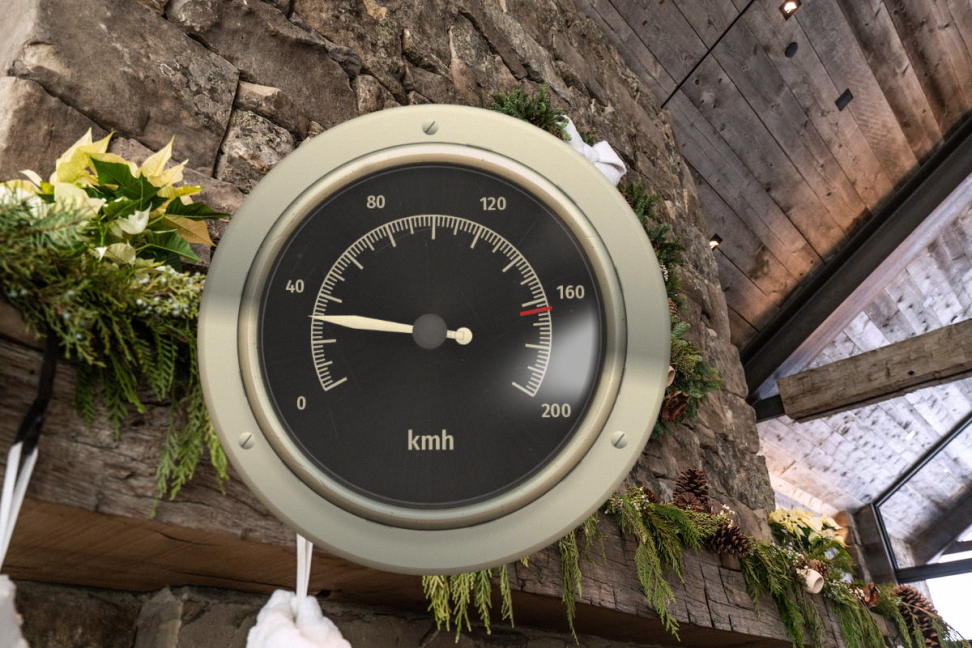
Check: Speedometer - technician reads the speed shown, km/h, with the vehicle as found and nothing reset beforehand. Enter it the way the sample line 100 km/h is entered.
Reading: 30 km/h
